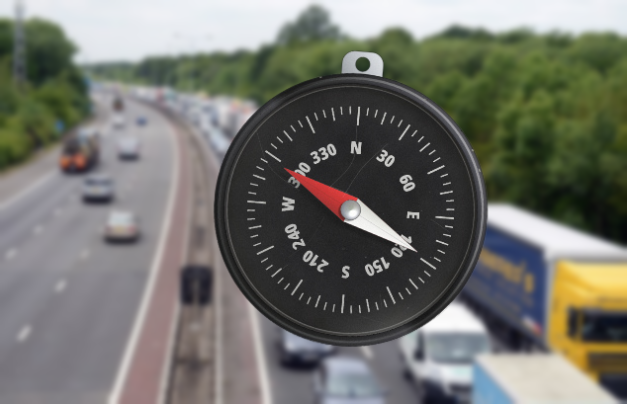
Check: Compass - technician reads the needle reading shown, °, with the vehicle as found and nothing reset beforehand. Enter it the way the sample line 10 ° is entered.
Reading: 297.5 °
